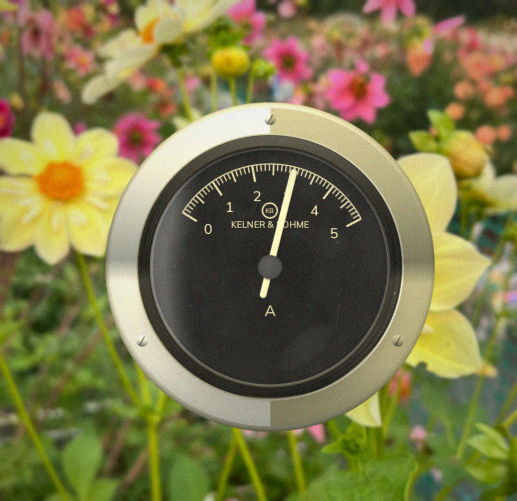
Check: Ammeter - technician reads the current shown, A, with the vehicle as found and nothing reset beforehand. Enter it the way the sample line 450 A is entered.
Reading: 3 A
